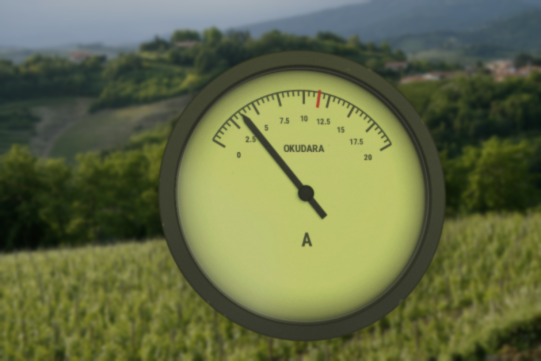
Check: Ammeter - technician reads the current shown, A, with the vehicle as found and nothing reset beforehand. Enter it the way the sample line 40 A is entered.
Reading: 3.5 A
